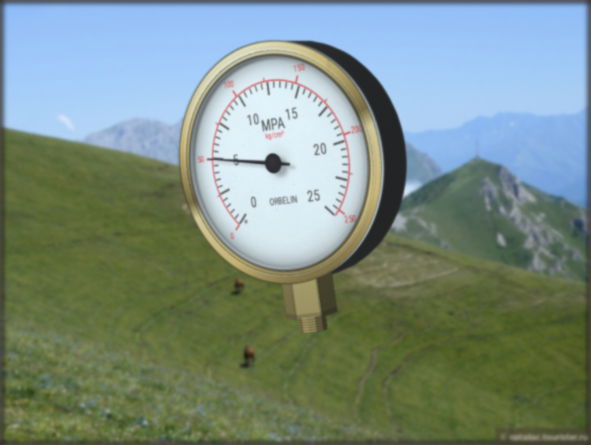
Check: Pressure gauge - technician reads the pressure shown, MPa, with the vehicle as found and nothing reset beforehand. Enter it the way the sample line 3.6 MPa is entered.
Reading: 5 MPa
